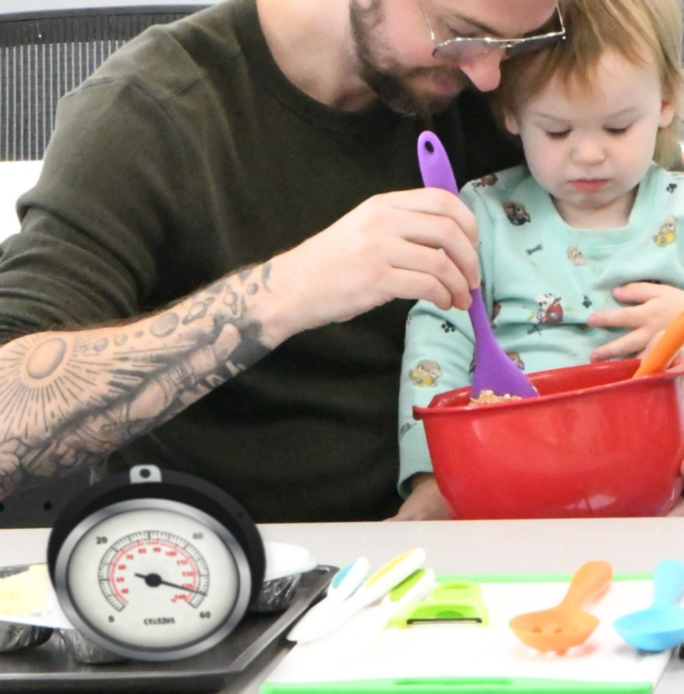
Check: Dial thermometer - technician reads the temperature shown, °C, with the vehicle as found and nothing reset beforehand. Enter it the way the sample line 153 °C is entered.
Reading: 55 °C
